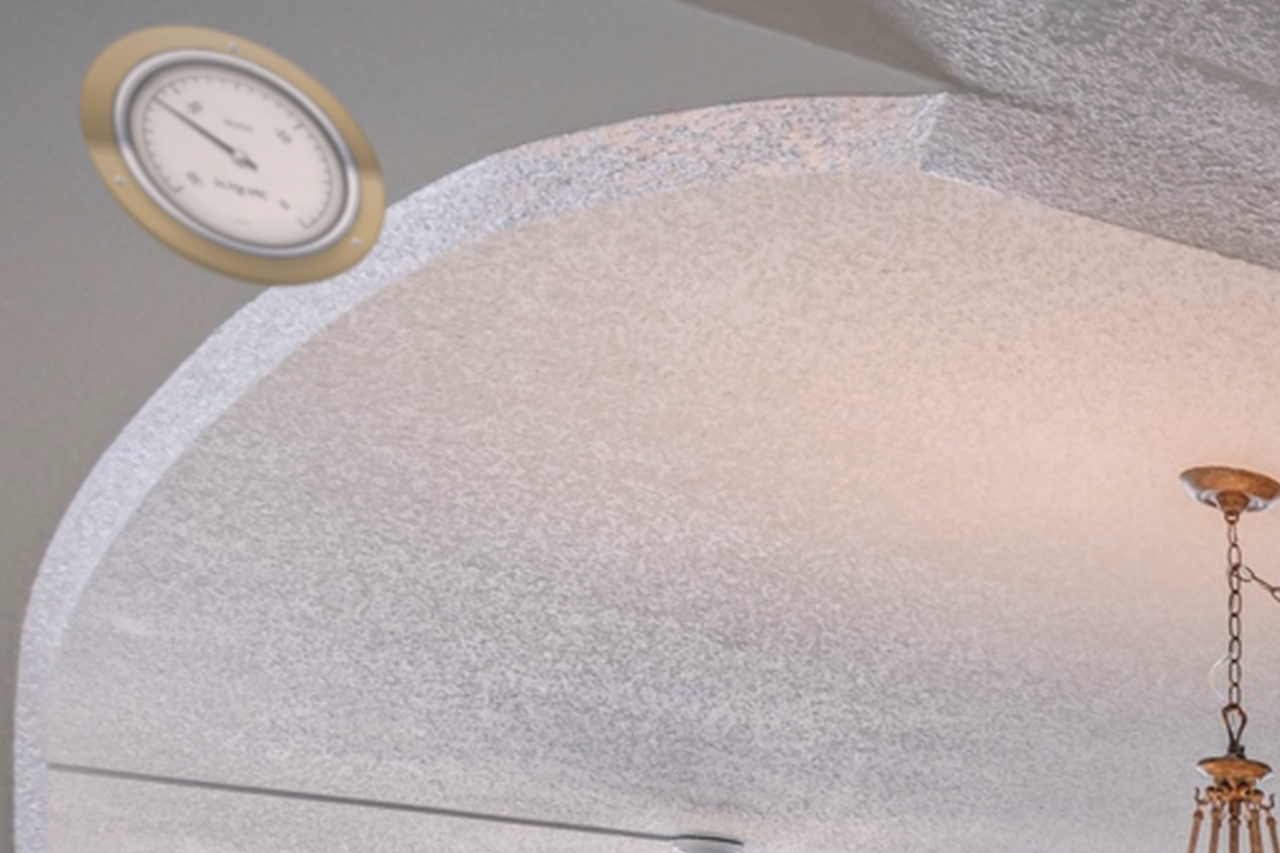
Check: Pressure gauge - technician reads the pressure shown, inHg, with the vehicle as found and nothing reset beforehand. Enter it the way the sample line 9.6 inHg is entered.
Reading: -22 inHg
